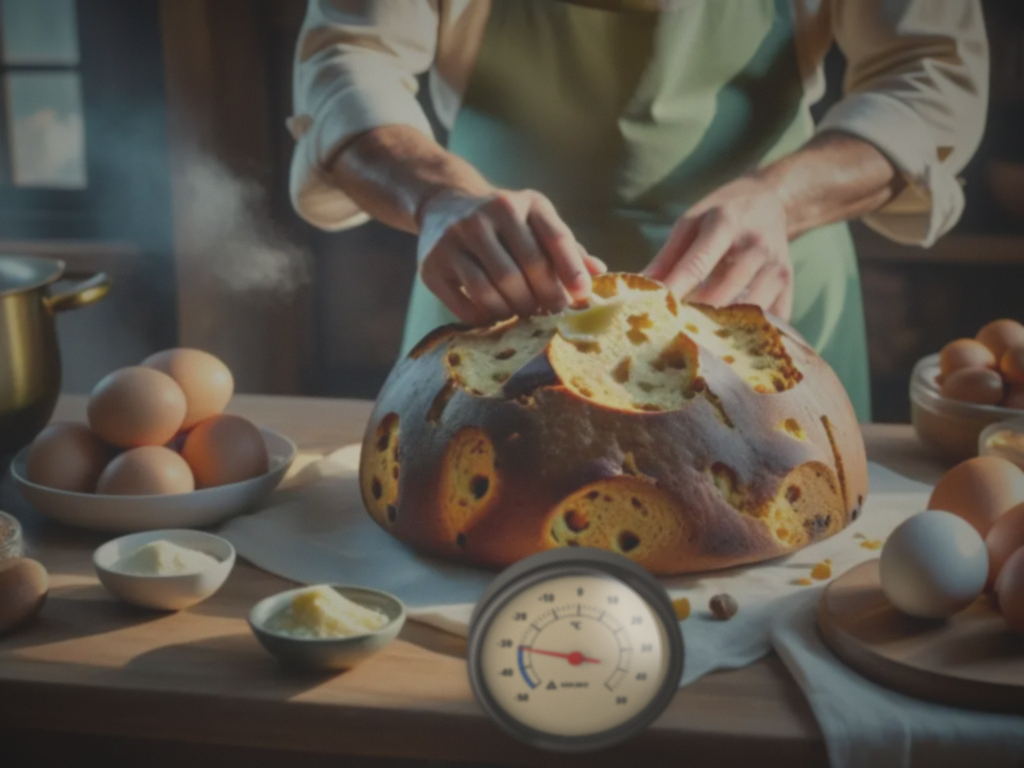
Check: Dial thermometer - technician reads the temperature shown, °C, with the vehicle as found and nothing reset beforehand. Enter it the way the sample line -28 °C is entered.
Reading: -30 °C
